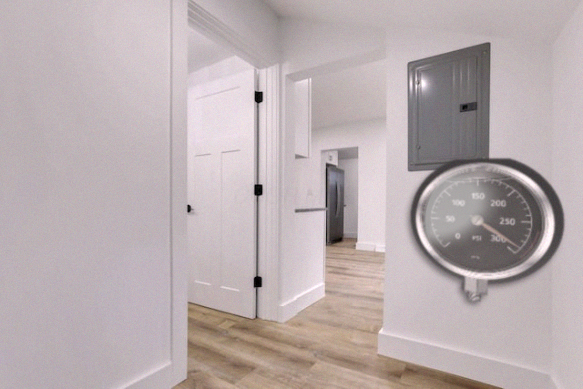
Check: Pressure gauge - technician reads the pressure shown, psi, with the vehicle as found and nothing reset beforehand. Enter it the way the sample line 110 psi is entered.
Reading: 290 psi
